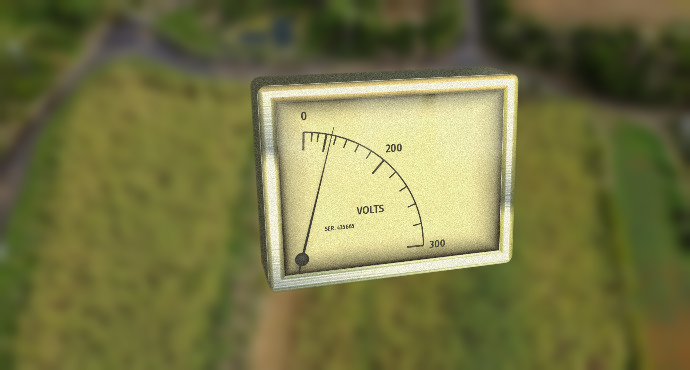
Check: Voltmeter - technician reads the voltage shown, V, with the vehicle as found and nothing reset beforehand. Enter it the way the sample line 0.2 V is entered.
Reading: 110 V
